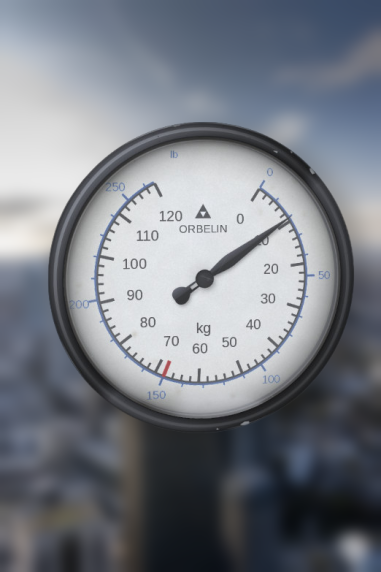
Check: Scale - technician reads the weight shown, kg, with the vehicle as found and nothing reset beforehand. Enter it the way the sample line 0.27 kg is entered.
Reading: 9 kg
